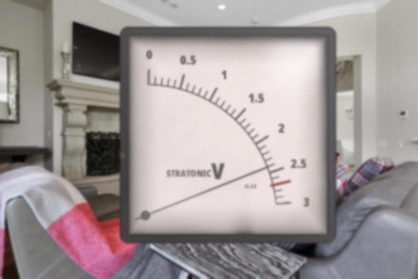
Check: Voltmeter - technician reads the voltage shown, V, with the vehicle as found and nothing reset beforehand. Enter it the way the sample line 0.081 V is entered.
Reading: 2.4 V
